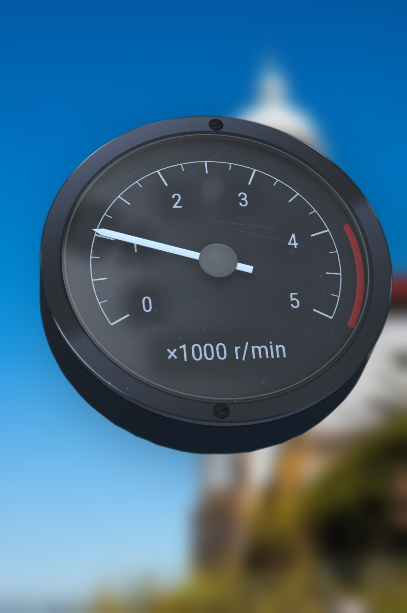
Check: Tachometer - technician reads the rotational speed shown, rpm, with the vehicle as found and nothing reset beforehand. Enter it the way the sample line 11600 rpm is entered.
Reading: 1000 rpm
